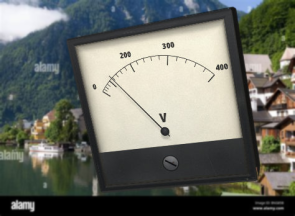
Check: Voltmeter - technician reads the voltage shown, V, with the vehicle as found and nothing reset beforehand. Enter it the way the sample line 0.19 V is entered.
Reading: 120 V
